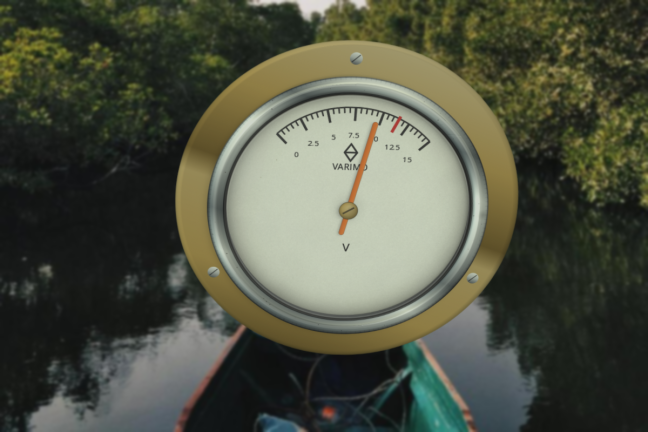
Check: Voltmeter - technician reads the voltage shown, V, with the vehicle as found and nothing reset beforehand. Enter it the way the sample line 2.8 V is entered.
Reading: 9.5 V
